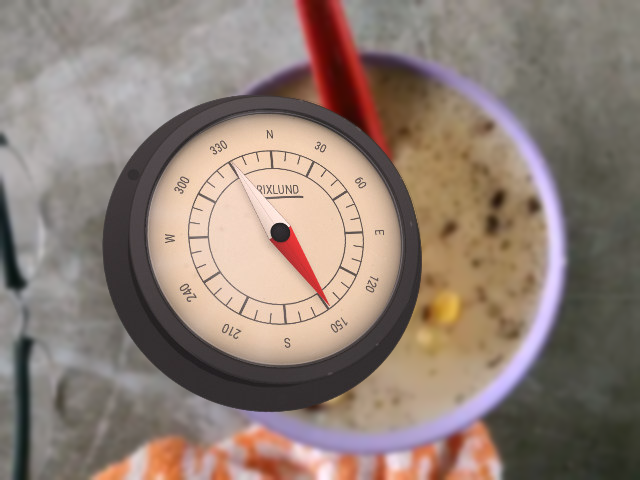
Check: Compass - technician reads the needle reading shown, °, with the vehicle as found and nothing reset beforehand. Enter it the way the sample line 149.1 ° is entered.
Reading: 150 °
